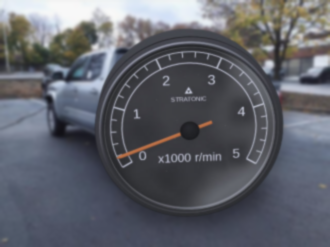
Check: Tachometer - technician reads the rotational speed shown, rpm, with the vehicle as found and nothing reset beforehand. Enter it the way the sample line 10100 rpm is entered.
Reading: 200 rpm
